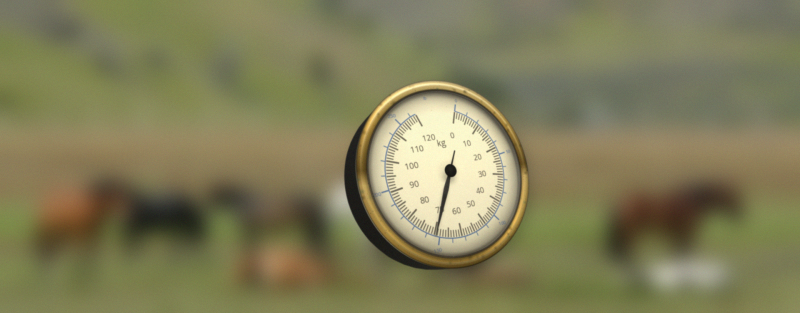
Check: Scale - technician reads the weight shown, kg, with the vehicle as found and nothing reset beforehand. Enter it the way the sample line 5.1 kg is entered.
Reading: 70 kg
